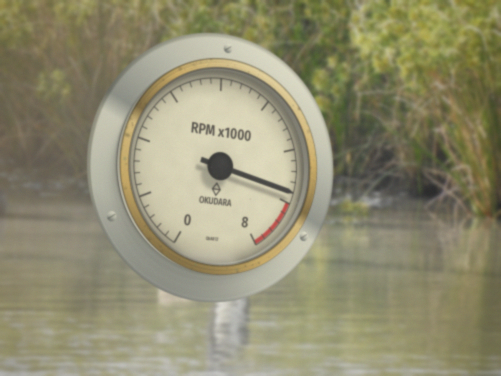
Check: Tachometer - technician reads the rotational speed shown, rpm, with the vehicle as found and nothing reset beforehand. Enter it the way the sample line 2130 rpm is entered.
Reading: 6800 rpm
